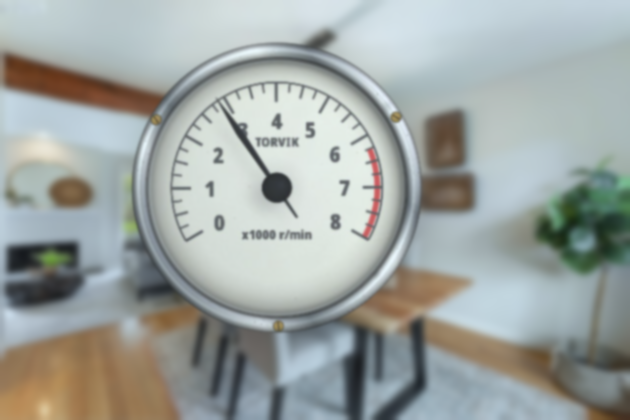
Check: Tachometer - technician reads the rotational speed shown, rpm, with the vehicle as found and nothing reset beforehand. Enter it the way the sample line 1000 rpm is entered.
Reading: 2875 rpm
